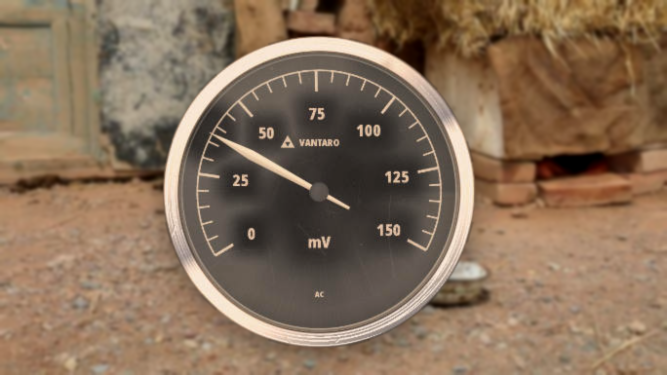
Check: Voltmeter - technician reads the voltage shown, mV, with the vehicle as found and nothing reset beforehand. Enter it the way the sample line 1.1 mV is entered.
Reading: 37.5 mV
